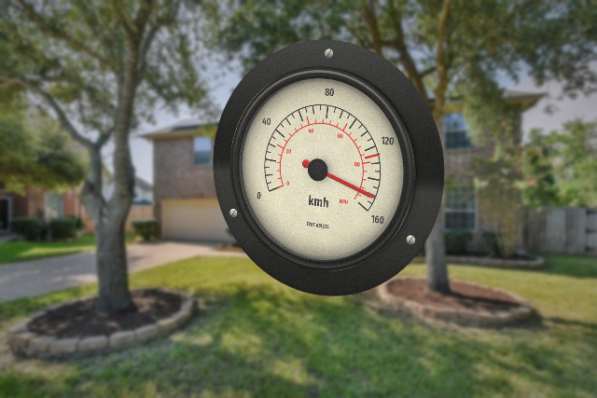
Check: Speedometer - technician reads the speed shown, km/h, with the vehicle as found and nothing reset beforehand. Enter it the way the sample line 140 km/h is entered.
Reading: 150 km/h
